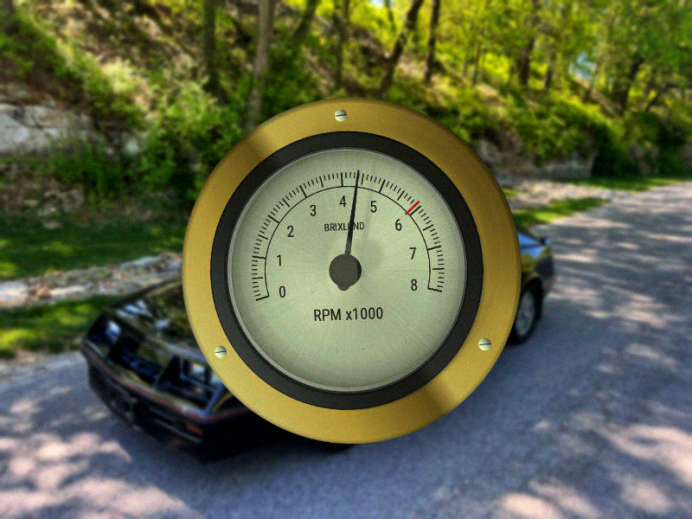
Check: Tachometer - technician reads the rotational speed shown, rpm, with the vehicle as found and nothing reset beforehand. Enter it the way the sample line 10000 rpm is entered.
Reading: 4400 rpm
